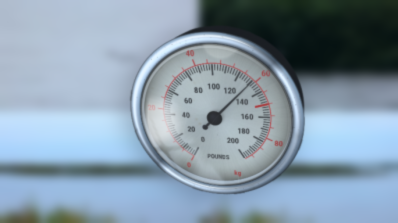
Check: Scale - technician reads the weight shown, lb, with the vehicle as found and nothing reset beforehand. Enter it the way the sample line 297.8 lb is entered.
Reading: 130 lb
